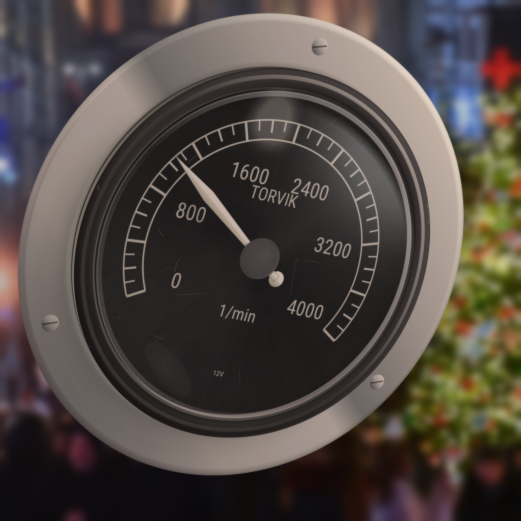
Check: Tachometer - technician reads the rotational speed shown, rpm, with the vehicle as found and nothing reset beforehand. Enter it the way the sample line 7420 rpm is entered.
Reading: 1050 rpm
